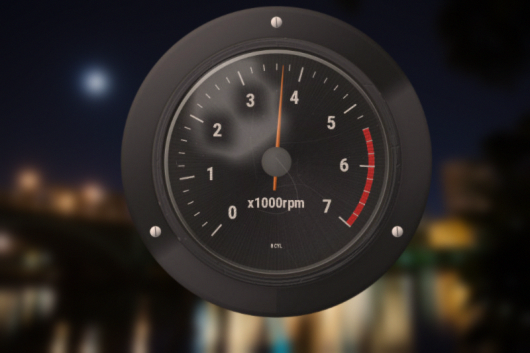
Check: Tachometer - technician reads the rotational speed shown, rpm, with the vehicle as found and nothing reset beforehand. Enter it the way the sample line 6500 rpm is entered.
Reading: 3700 rpm
